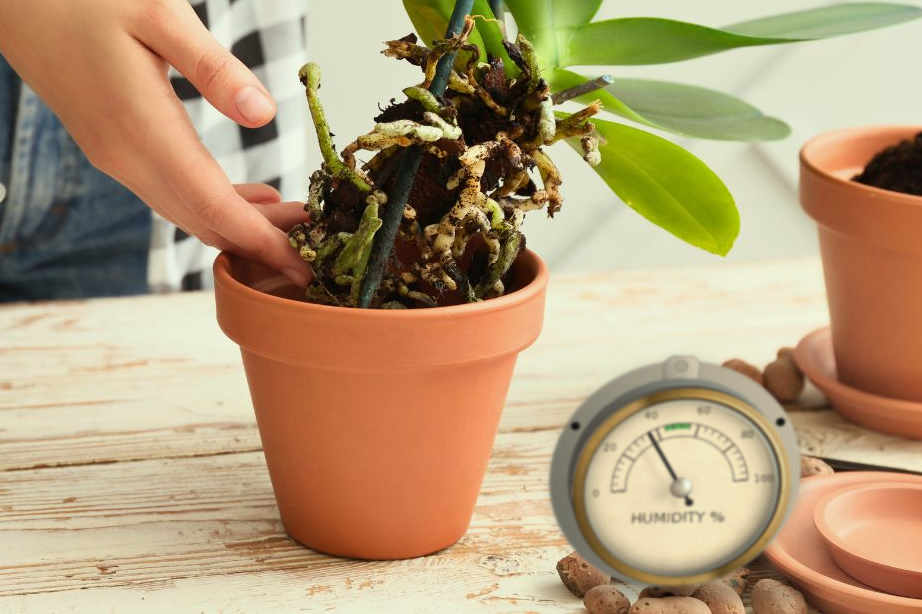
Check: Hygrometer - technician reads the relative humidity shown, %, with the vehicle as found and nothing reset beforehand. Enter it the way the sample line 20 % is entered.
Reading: 36 %
